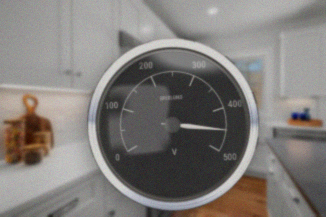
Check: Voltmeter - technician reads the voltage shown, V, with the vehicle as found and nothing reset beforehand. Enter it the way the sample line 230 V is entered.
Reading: 450 V
